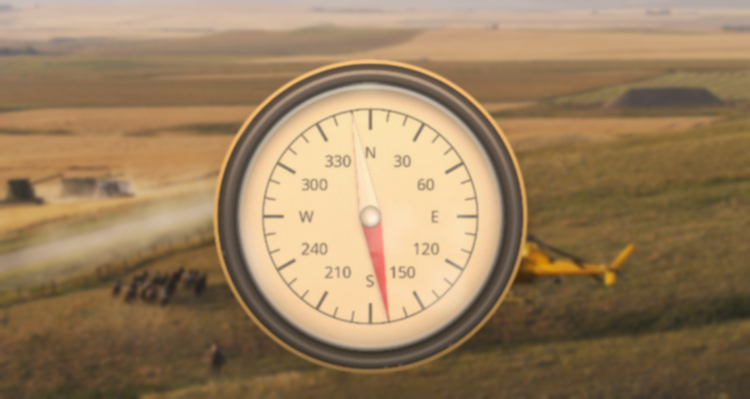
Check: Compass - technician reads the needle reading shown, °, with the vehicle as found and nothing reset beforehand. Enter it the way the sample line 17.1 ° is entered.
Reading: 170 °
